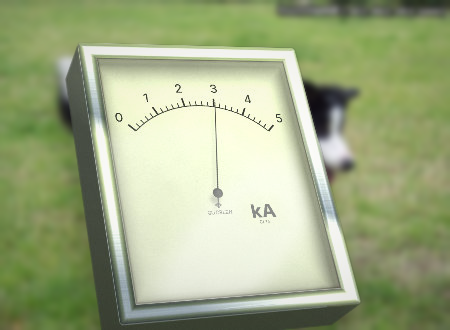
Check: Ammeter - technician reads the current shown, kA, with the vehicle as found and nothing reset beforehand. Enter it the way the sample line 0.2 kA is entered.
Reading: 3 kA
